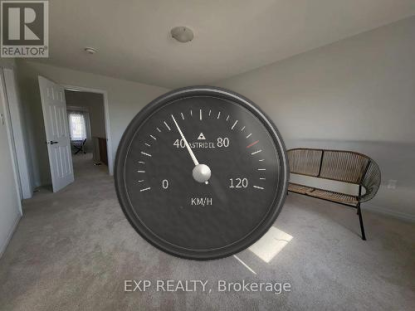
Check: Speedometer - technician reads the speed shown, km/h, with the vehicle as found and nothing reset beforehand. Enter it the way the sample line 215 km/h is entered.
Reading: 45 km/h
